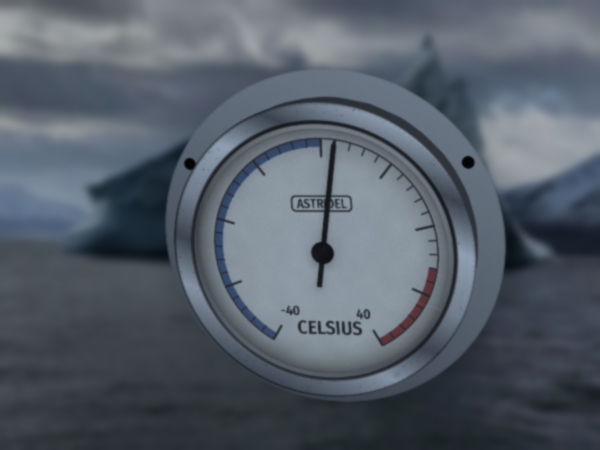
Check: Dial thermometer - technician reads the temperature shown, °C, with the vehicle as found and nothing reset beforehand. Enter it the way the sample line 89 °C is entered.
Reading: 2 °C
